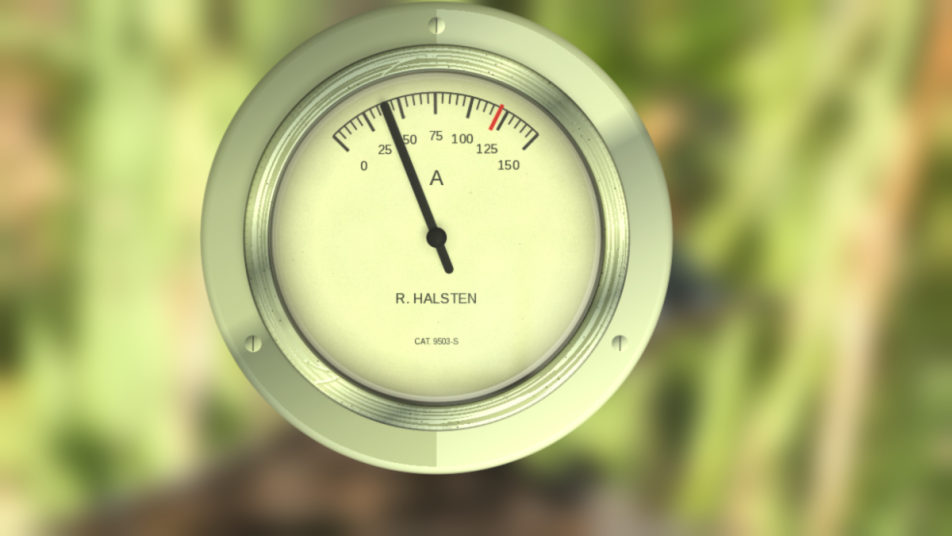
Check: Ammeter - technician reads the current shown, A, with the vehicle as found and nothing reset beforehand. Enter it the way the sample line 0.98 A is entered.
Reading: 40 A
